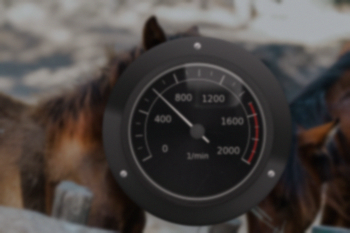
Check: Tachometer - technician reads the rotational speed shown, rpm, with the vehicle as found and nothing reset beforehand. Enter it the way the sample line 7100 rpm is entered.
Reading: 600 rpm
